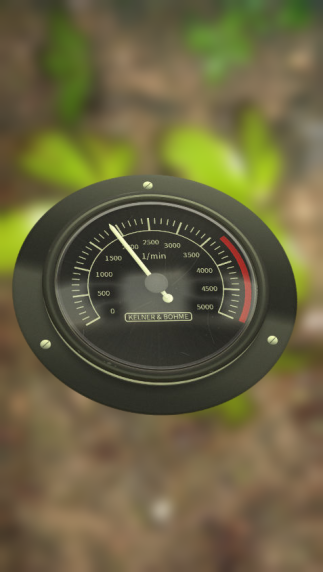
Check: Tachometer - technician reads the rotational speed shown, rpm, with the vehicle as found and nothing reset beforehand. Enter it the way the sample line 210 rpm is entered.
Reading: 1900 rpm
